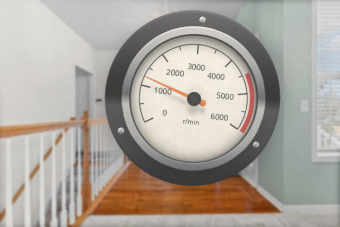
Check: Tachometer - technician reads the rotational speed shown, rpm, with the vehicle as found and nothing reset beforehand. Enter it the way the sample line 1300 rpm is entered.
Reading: 1250 rpm
